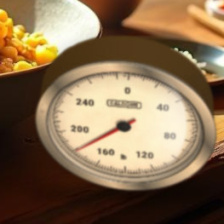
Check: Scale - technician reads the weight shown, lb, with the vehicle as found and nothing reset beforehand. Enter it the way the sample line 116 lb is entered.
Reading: 180 lb
